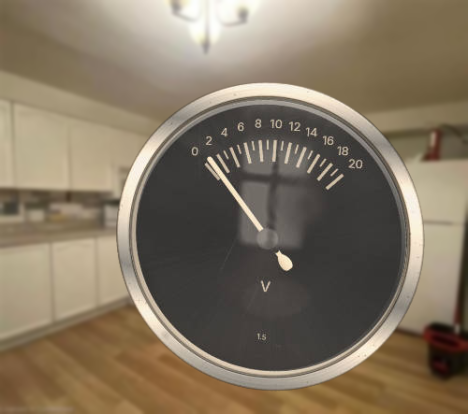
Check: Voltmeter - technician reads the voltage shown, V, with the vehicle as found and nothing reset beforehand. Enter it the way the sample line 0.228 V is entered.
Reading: 1 V
